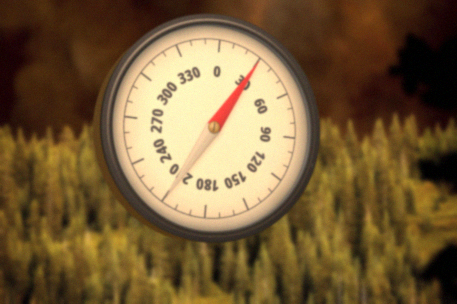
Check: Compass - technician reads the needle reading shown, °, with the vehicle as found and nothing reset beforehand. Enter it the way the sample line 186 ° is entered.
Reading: 30 °
